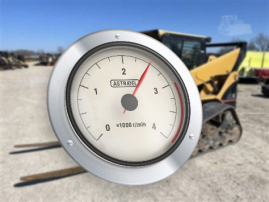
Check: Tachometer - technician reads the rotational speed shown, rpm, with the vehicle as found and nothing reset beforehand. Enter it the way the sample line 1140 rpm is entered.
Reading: 2500 rpm
